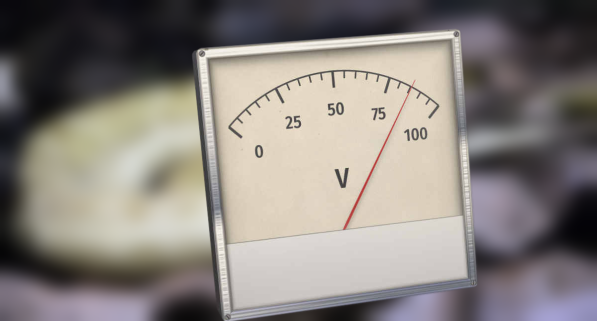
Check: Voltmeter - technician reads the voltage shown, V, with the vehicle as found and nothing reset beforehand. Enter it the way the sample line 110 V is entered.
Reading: 85 V
